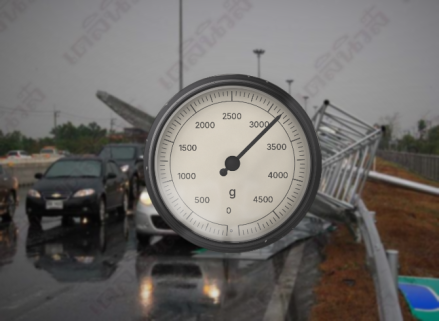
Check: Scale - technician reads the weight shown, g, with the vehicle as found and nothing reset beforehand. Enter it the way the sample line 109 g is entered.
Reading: 3150 g
